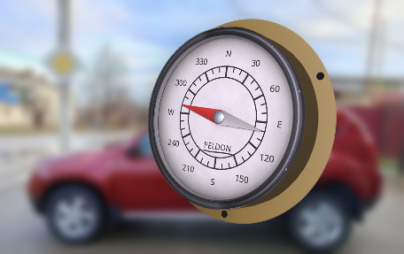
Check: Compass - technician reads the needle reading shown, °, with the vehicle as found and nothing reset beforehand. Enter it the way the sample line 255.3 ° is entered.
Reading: 280 °
